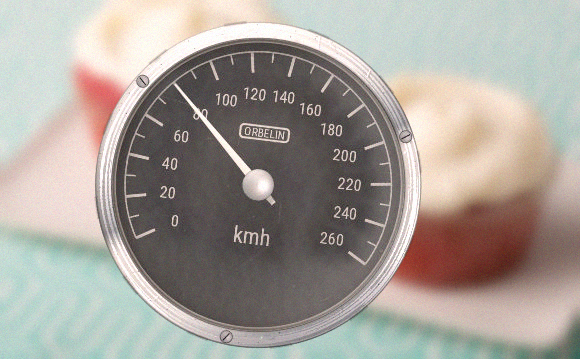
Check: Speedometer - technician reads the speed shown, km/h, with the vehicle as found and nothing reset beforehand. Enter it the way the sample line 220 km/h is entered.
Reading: 80 km/h
